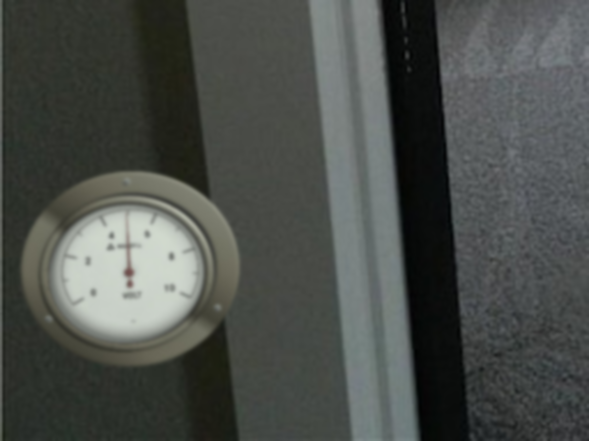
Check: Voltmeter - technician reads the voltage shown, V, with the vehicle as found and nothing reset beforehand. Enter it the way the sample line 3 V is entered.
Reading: 5 V
